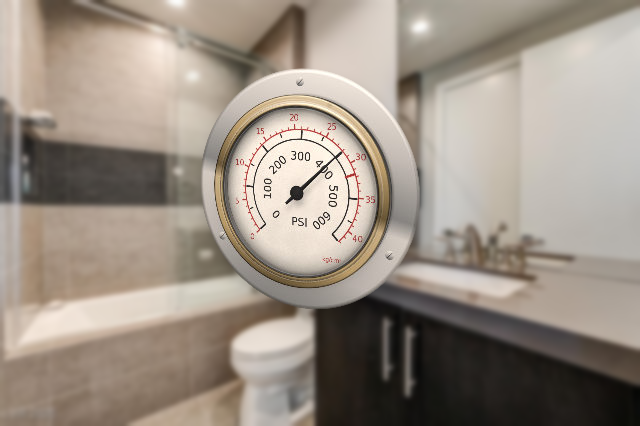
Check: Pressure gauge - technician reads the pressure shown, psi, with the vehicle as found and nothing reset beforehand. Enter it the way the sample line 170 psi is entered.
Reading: 400 psi
